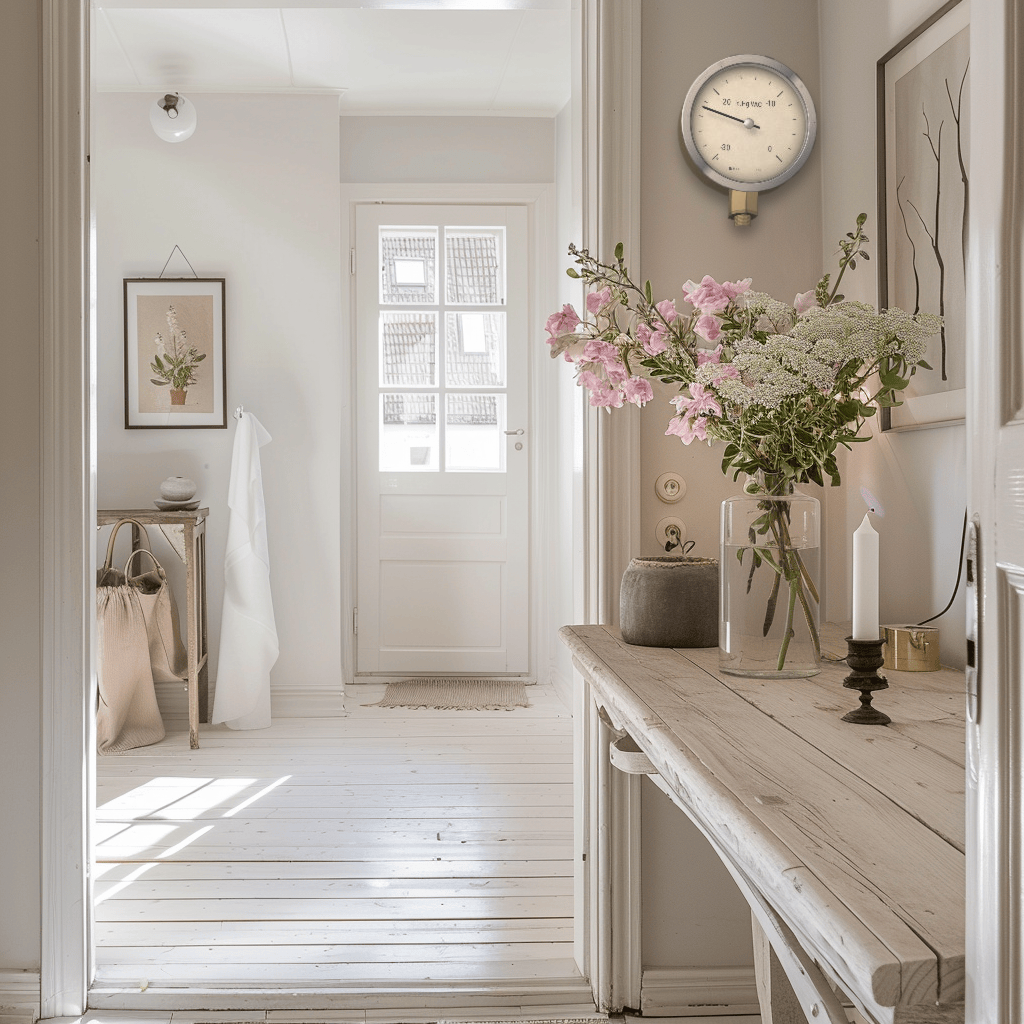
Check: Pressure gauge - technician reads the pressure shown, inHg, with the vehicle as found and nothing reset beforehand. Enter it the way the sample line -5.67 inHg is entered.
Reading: -23 inHg
